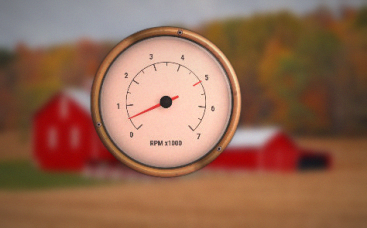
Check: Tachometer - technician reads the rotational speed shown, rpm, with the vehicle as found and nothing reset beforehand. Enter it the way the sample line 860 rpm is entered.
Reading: 500 rpm
